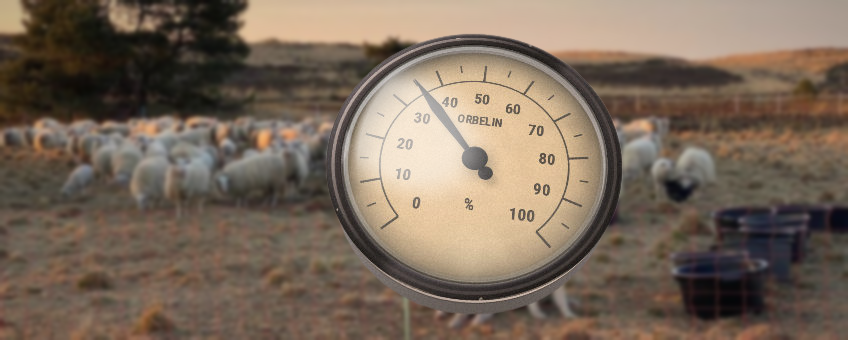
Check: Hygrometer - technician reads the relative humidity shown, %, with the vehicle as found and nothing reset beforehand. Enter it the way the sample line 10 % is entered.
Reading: 35 %
